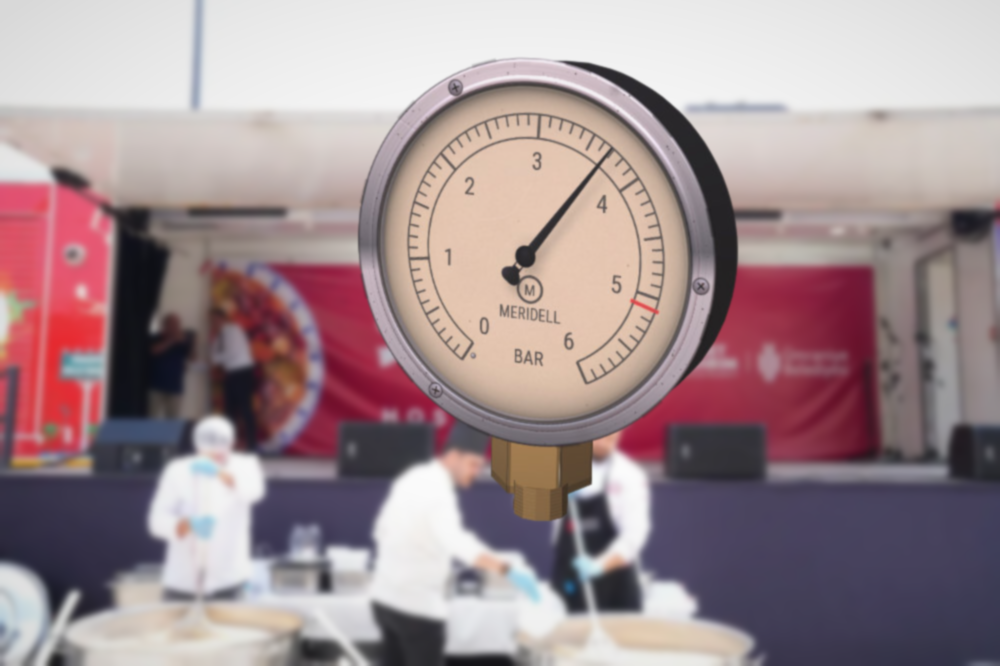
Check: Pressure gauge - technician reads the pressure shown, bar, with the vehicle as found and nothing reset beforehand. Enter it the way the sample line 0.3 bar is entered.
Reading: 3.7 bar
